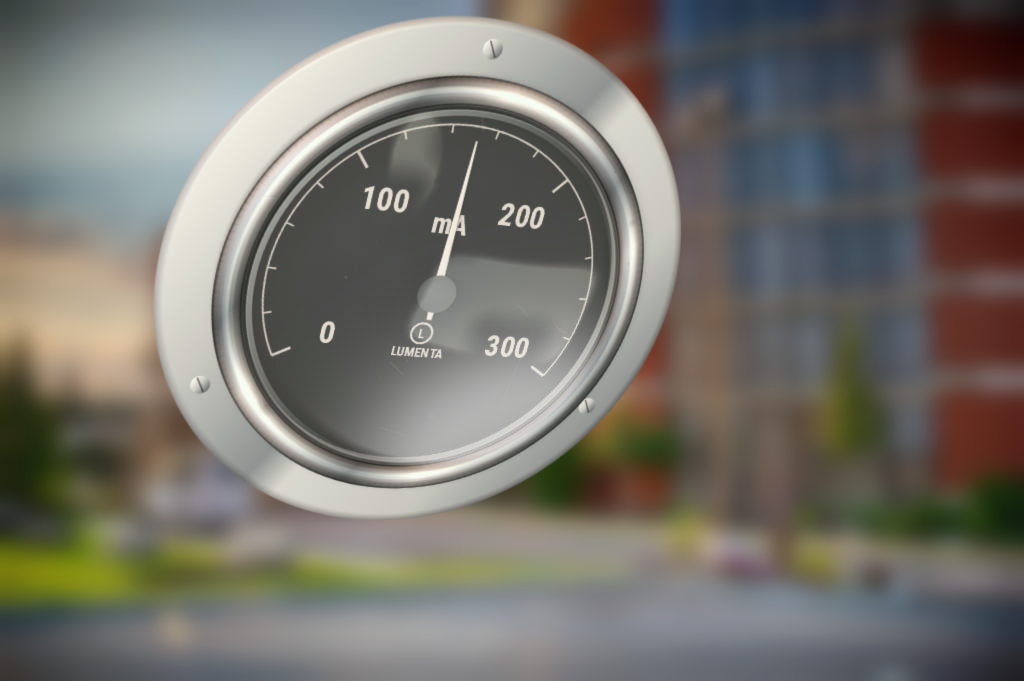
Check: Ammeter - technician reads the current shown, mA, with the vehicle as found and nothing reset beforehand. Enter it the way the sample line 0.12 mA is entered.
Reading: 150 mA
